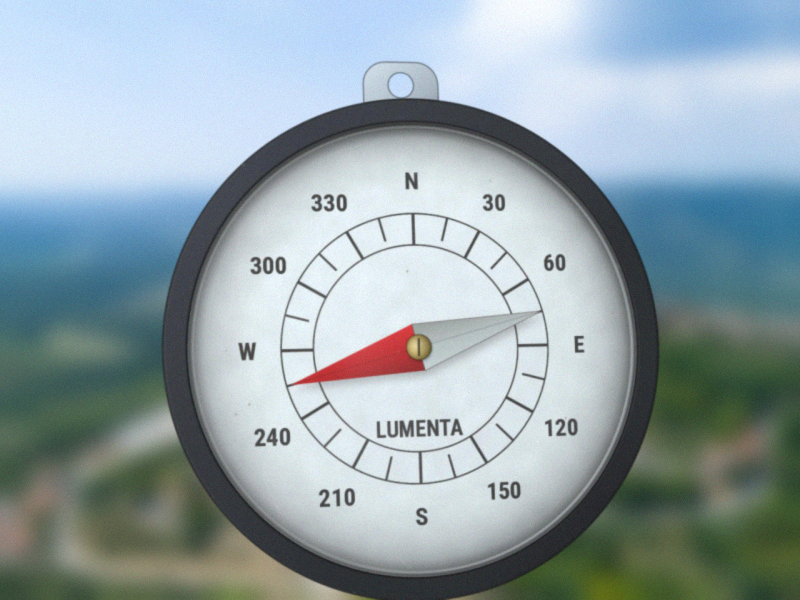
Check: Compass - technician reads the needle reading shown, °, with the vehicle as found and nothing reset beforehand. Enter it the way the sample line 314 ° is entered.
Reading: 255 °
